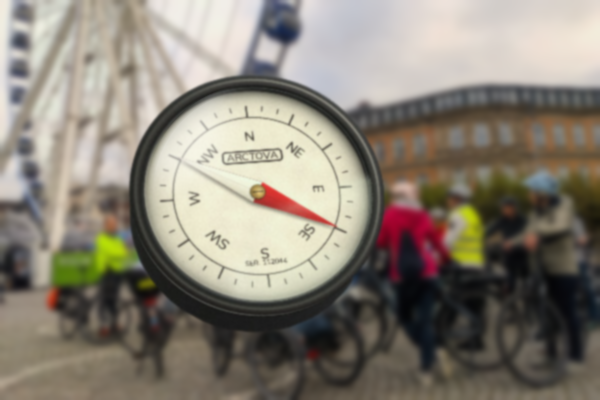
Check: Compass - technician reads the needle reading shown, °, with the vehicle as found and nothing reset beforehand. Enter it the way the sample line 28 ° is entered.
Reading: 120 °
